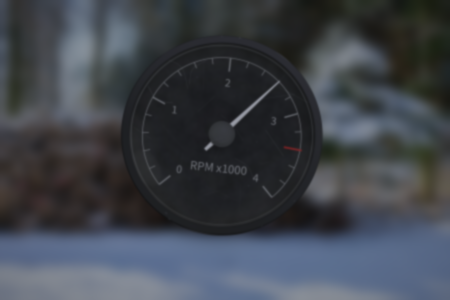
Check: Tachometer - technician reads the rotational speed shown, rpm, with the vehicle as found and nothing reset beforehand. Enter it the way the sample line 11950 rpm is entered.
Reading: 2600 rpm
